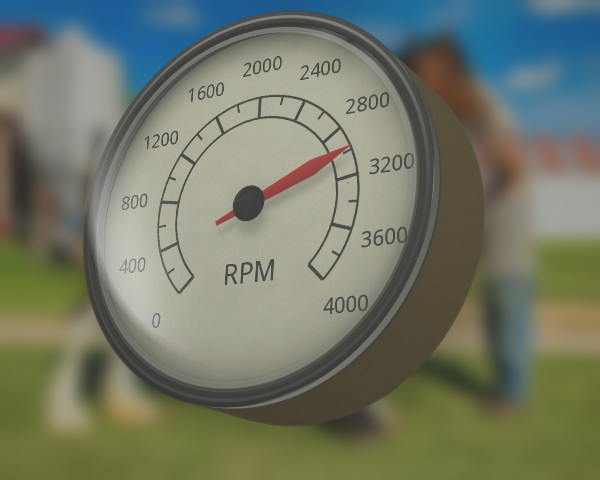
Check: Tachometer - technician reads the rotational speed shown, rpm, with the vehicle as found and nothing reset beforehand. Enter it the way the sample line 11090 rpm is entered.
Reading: 3000 rpm
